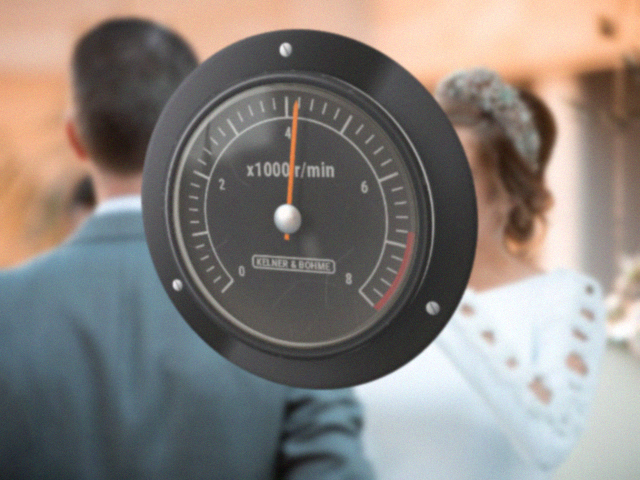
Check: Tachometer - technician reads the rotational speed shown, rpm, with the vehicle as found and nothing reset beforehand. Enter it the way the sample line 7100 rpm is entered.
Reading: 4200 rpm
